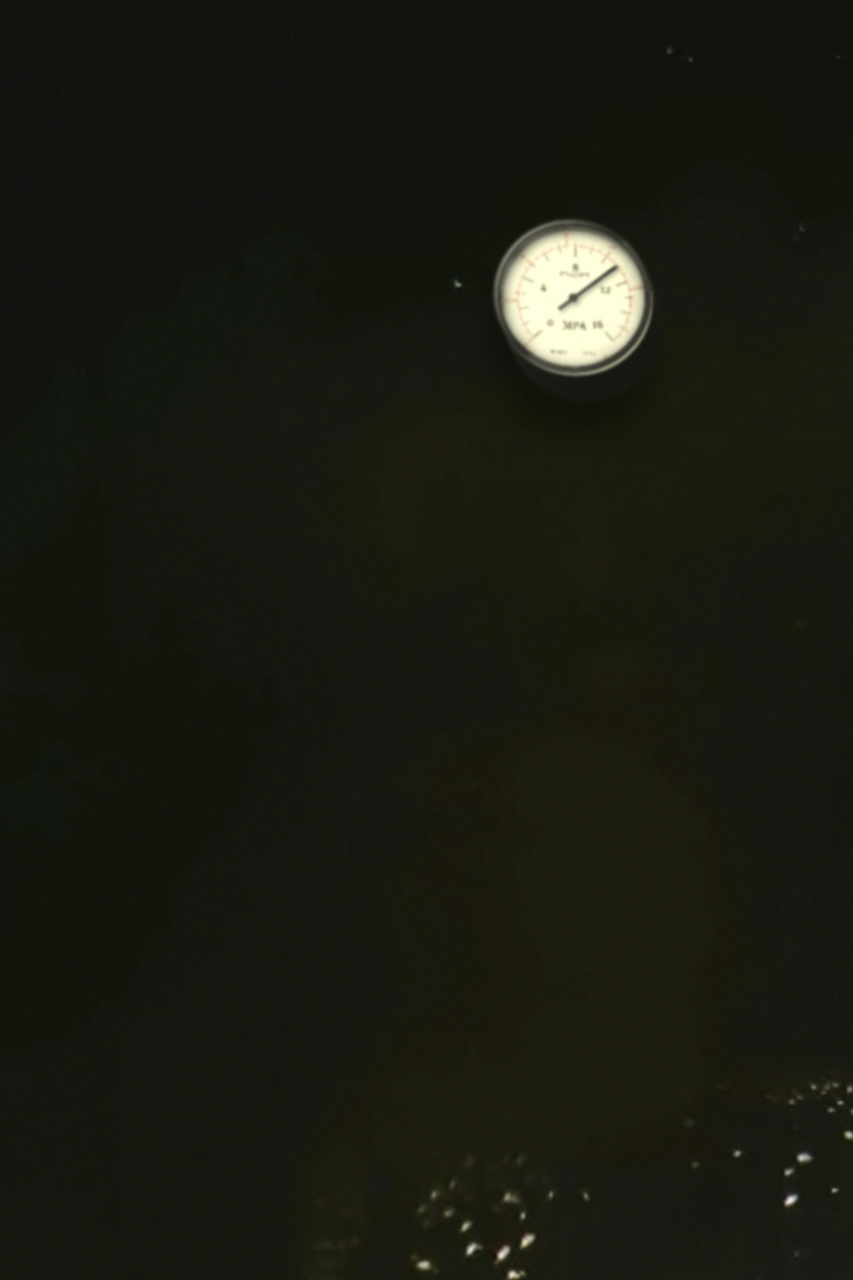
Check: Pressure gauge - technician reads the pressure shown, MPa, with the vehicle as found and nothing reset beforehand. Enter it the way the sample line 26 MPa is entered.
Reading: 11 MPa
